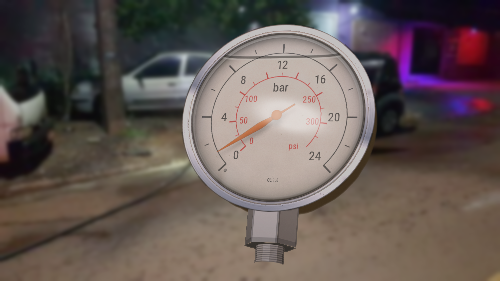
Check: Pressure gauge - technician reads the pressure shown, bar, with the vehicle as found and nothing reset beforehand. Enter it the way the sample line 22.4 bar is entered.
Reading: 1 bar
